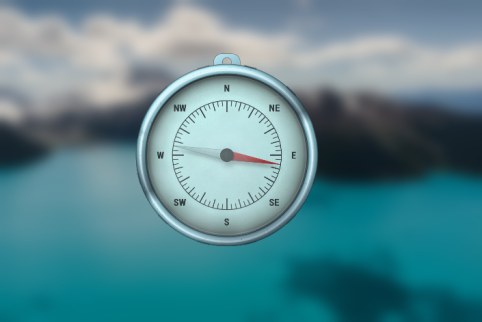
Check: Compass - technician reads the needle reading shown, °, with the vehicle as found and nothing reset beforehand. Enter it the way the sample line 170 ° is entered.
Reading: 100 °
